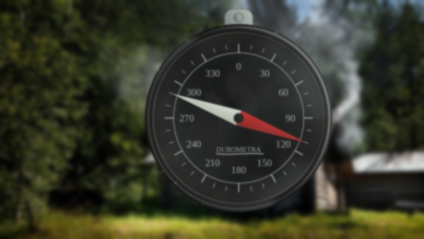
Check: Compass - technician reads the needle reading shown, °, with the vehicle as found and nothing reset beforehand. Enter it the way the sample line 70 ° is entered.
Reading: 110 °
